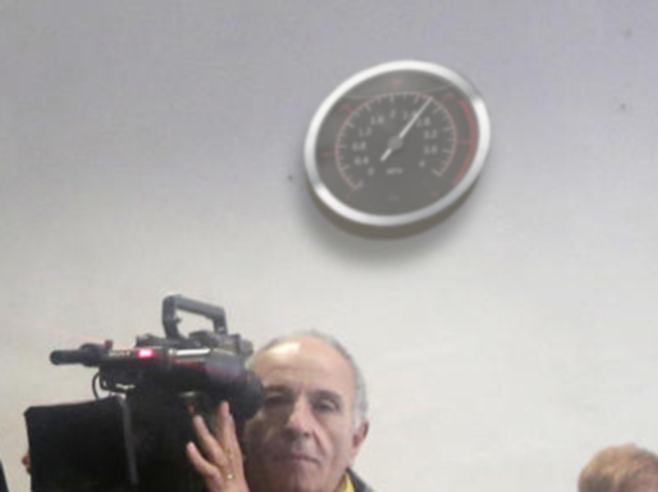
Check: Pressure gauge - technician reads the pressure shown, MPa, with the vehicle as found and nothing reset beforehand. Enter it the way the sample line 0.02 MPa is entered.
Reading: 2.6 MPa
